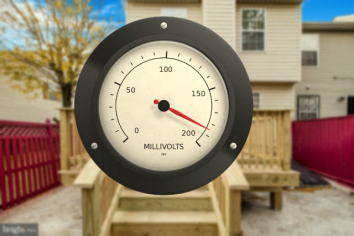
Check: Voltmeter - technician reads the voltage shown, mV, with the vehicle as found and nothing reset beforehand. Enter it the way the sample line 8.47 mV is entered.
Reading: 185 mV
